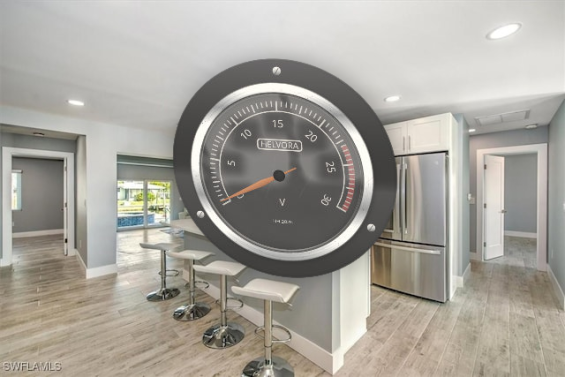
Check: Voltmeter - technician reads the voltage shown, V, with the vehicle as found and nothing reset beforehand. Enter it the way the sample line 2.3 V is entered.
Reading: 0.5 V
